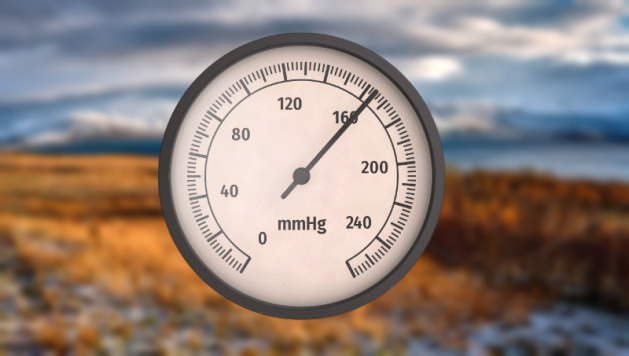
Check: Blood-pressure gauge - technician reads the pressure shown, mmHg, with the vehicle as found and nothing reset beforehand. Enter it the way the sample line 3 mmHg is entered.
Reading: 164 mmHg
